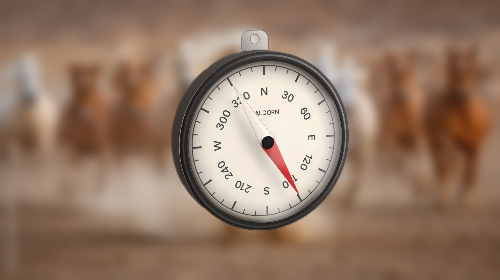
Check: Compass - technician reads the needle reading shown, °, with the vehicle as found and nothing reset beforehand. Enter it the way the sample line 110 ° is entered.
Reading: 150 °
